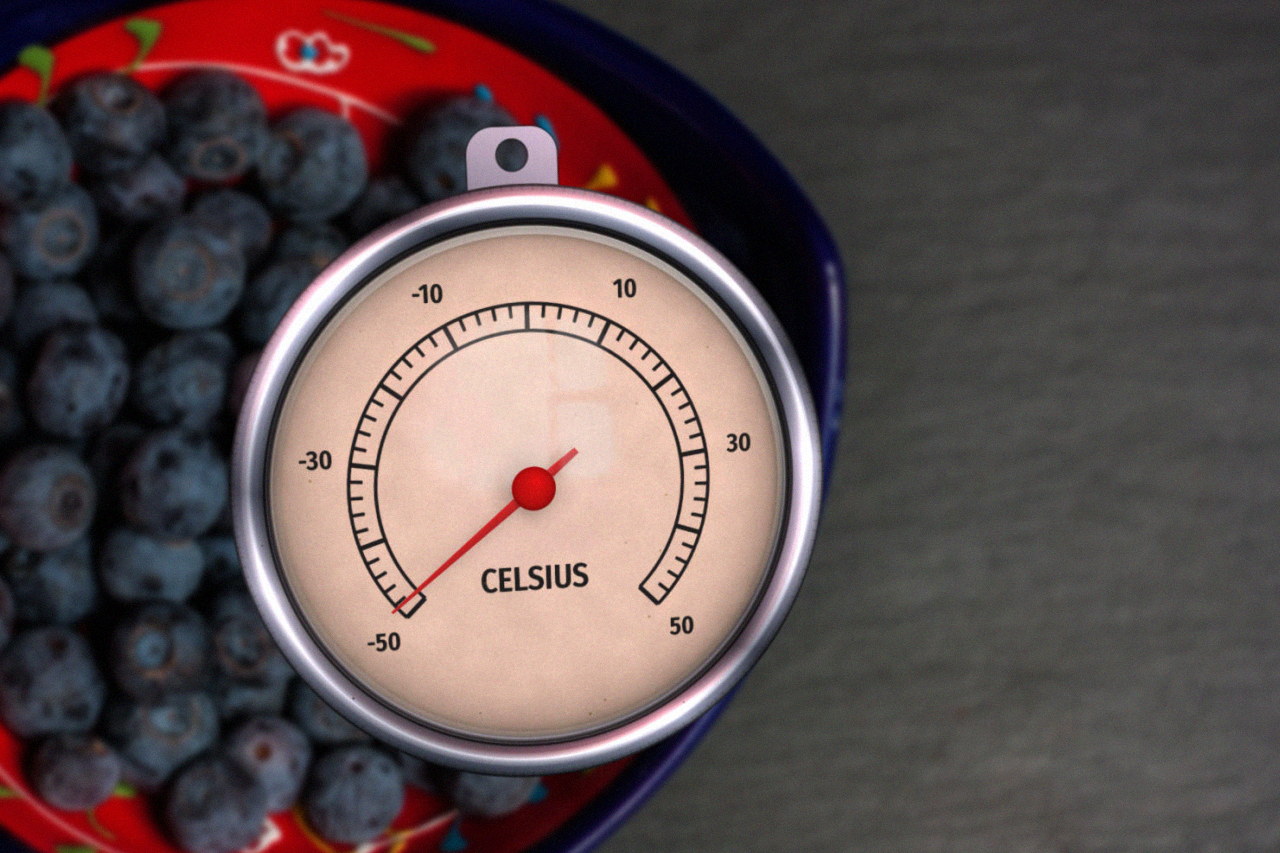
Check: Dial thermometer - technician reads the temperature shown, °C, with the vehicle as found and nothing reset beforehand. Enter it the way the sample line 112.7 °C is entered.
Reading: -48 °C
